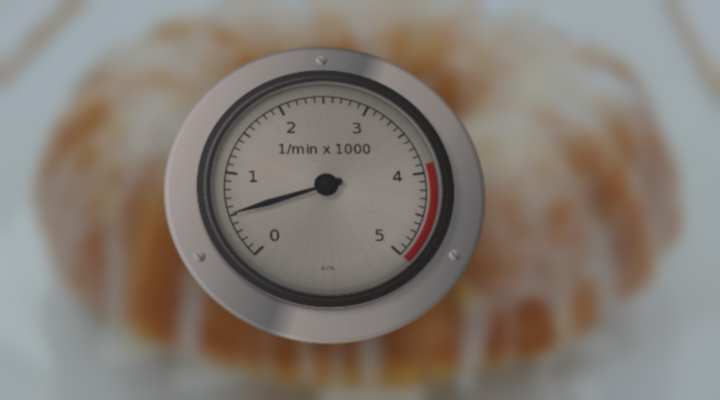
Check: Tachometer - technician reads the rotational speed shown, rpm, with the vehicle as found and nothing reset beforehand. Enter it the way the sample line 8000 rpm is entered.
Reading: 500 rpm
